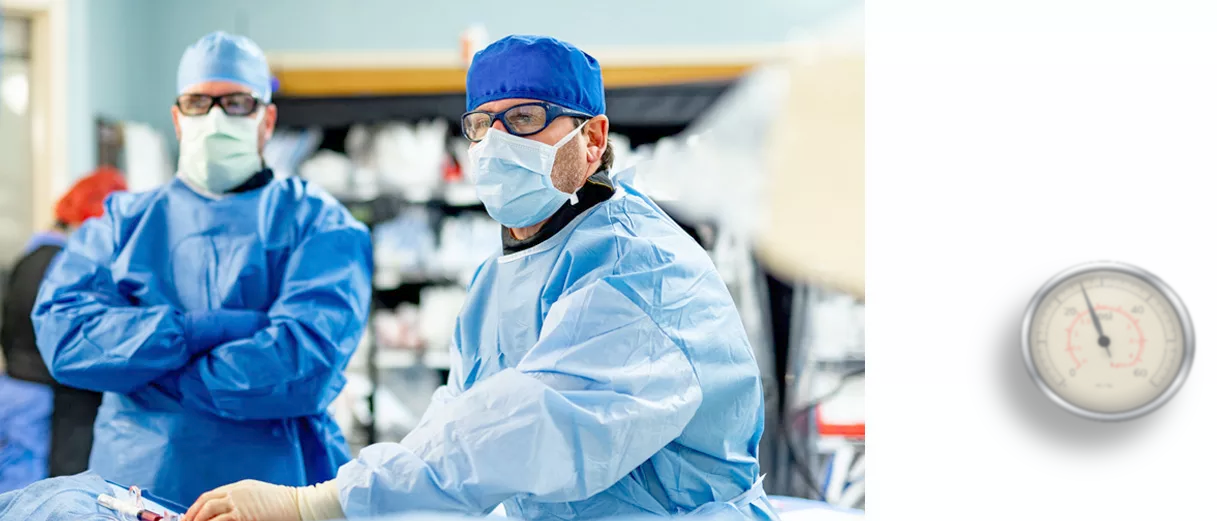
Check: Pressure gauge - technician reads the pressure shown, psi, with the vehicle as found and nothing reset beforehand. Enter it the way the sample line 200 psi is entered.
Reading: 26 psi
